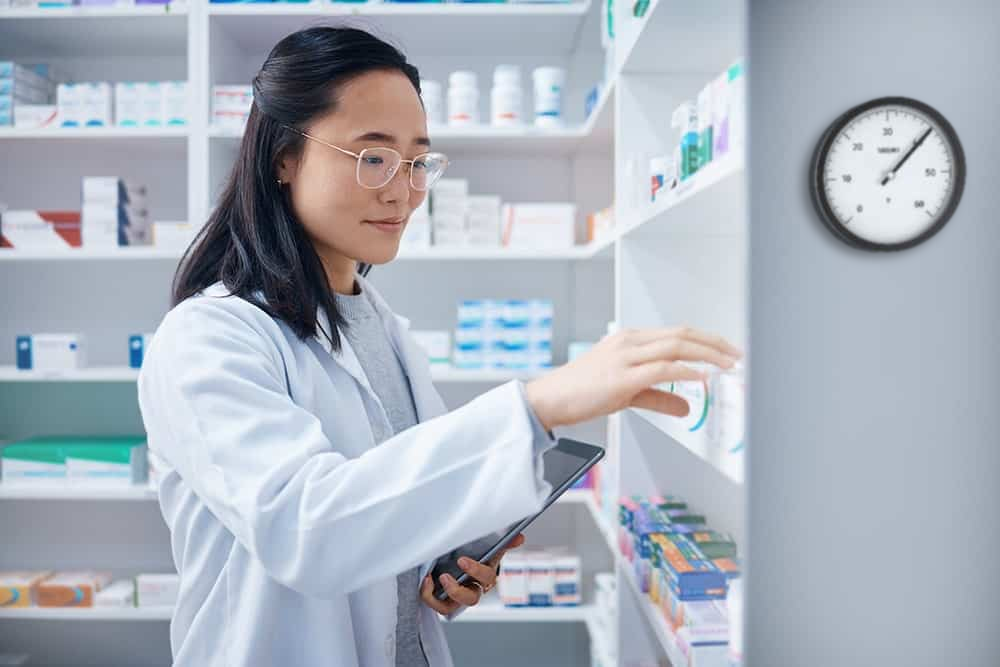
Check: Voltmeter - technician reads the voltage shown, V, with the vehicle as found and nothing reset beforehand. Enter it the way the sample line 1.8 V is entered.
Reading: 40 V
